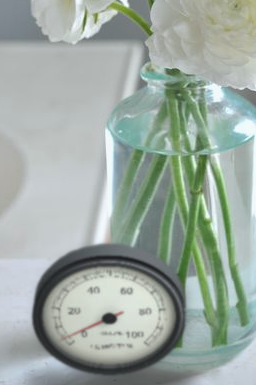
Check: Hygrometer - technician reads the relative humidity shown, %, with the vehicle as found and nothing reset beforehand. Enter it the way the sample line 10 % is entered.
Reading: 5 %
